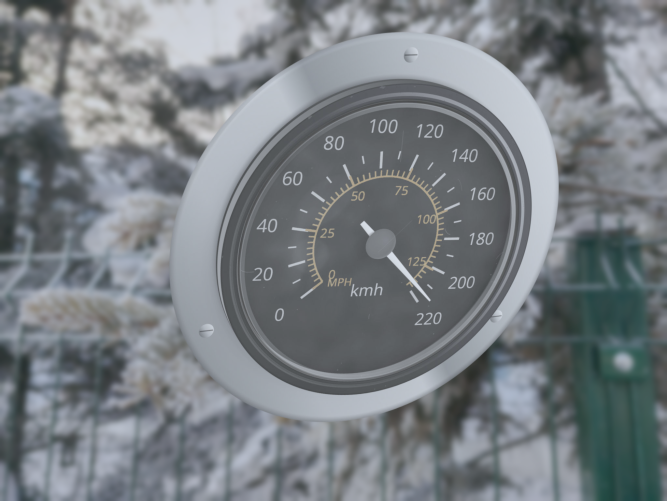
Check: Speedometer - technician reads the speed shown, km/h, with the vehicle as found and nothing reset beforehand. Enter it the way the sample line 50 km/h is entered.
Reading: 215 km/h
